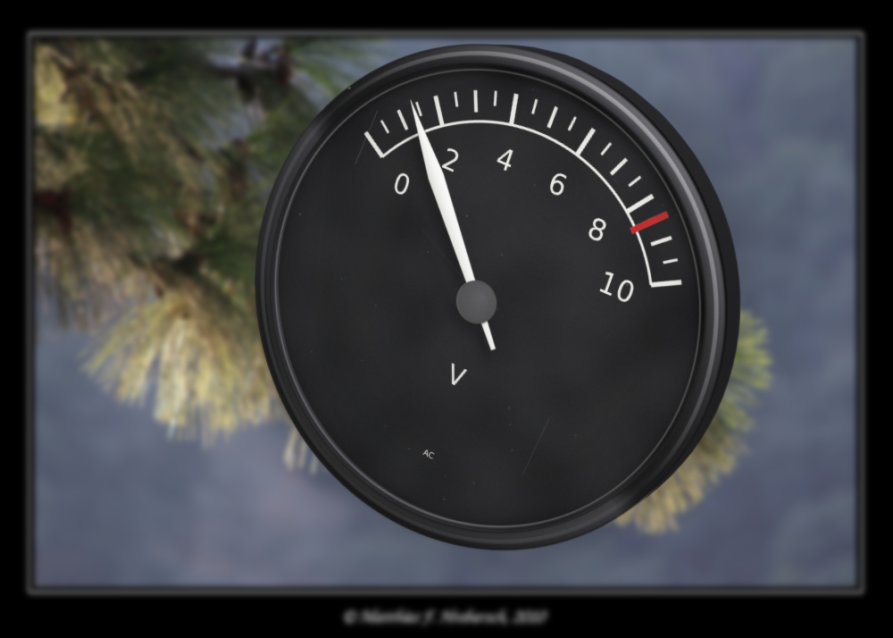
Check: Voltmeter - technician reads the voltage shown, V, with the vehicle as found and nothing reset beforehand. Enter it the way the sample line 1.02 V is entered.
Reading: 1.5 V
